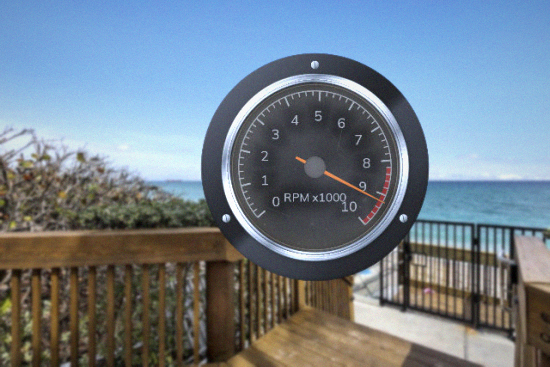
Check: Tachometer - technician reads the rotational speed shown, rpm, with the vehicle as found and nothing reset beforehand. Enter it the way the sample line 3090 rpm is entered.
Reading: 9200 rpm
